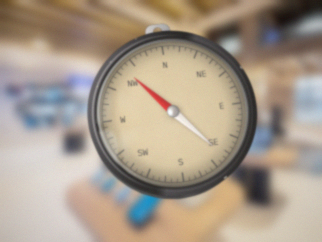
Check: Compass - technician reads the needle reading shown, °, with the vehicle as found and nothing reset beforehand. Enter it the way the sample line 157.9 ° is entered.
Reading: 320 °
